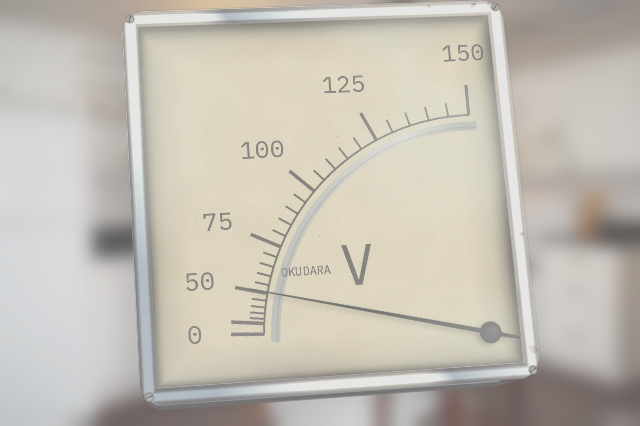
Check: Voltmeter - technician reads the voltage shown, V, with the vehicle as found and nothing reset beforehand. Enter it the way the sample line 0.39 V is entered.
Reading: 50 V
